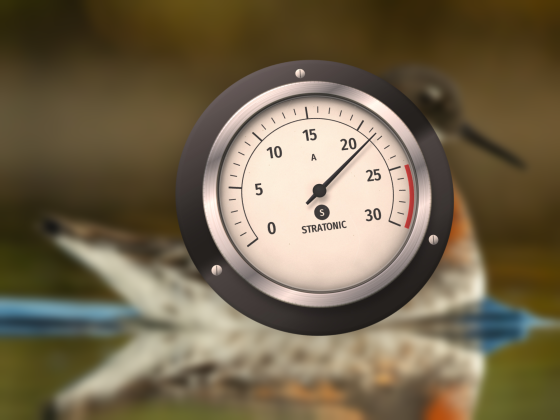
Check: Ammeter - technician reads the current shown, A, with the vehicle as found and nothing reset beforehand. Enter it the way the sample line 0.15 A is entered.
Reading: 21.5 A
